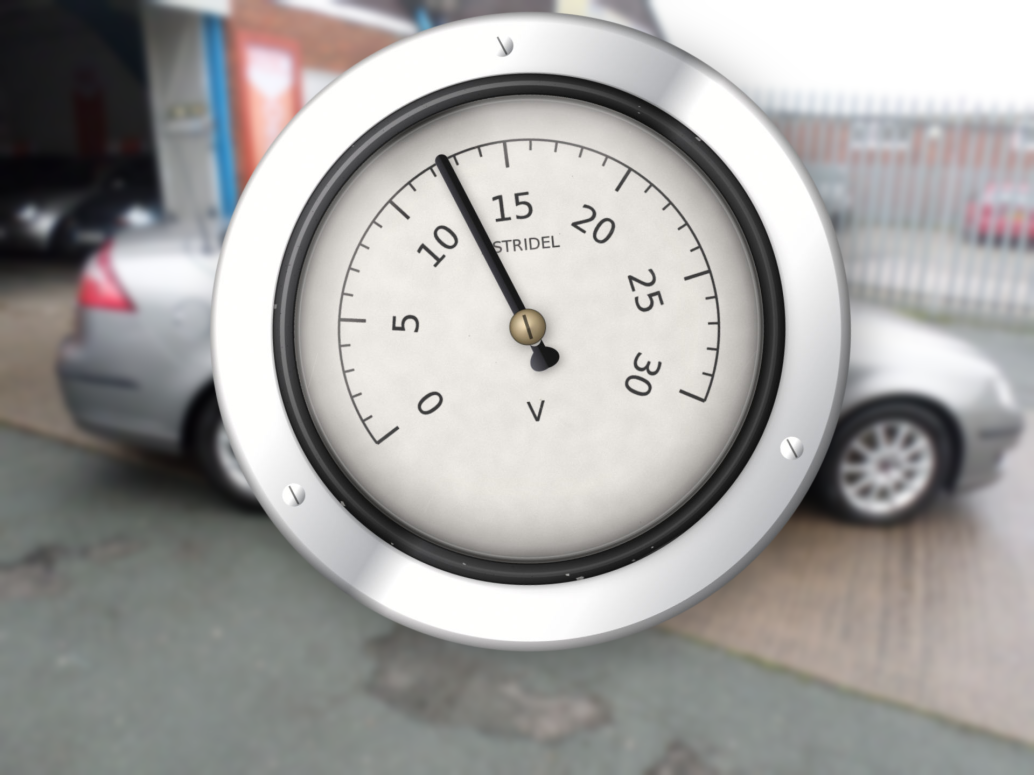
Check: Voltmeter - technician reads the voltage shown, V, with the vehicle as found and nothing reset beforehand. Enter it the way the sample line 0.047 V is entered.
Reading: 12.5 V
